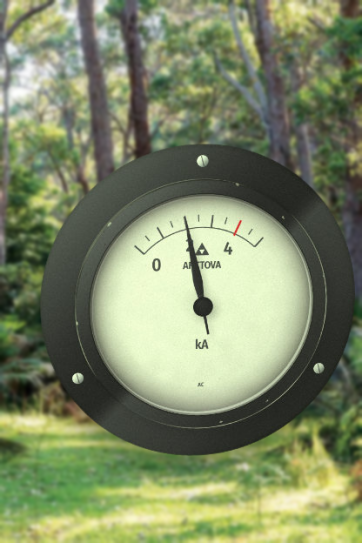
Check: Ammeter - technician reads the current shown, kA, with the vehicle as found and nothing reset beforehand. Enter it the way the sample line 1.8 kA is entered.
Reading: 2 kA
